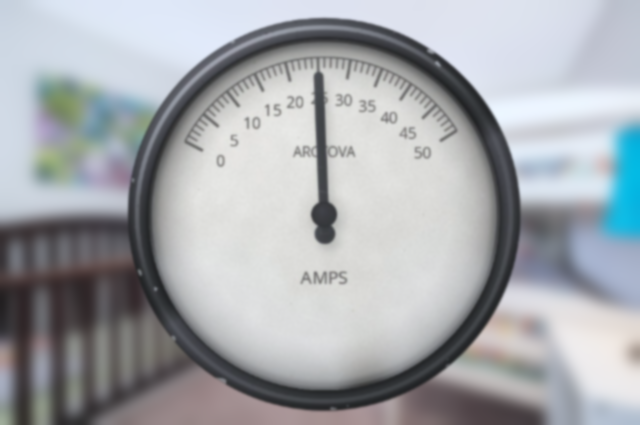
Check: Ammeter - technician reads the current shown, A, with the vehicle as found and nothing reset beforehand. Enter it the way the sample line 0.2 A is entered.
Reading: 25 A
